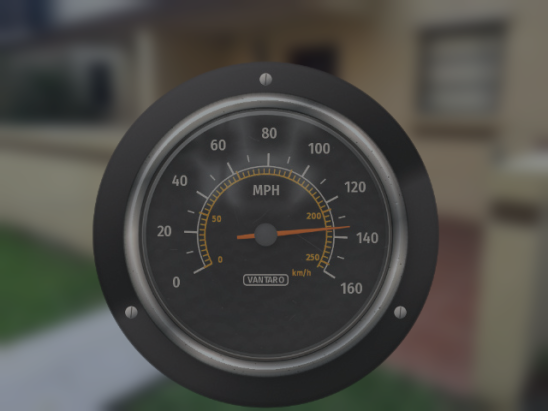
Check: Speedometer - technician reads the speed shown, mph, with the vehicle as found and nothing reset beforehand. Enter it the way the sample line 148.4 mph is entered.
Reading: 135 mph
